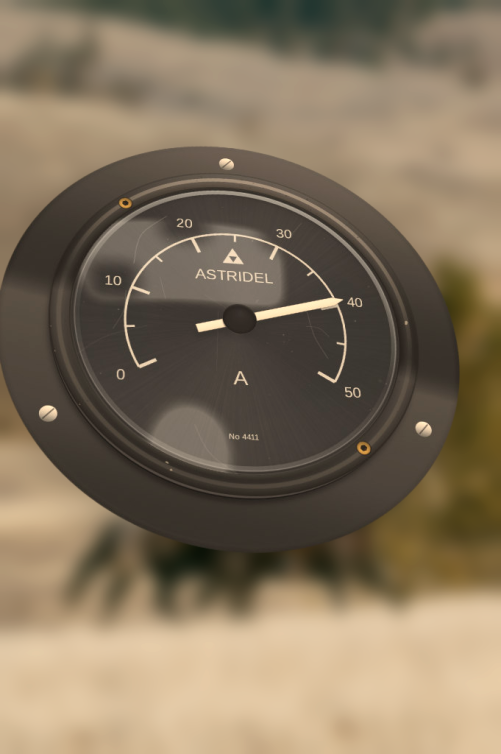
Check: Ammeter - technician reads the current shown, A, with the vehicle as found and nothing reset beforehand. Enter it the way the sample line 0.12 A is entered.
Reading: 40 A
